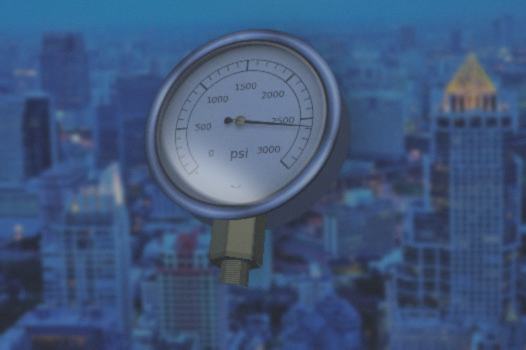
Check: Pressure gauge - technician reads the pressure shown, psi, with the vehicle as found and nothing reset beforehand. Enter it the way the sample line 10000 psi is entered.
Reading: 2600 psi
